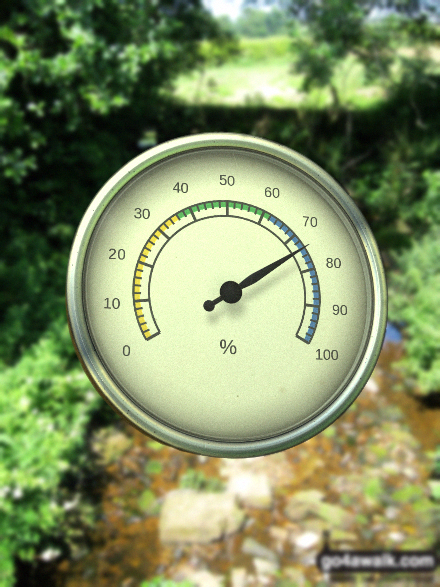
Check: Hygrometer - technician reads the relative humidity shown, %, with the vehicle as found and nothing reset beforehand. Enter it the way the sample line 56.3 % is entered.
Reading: 74 %
